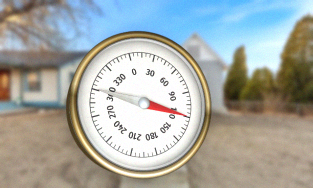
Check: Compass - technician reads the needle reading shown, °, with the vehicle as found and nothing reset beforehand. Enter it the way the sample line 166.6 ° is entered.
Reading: 120 °
